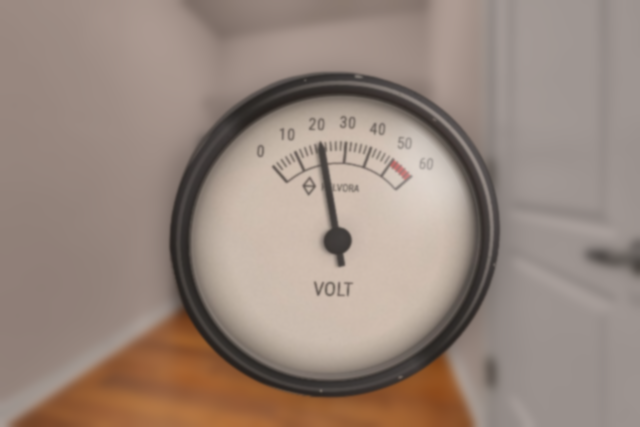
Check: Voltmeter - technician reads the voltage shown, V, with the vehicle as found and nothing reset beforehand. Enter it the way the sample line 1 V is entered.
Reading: 20 V
